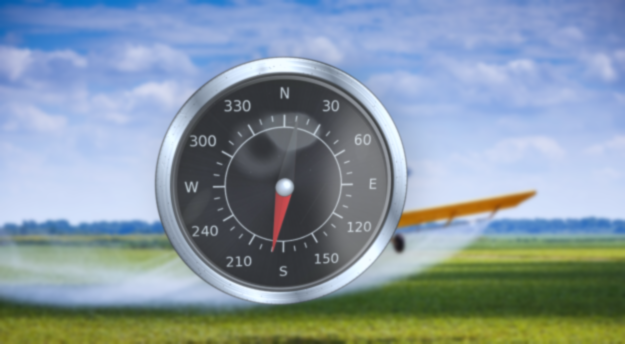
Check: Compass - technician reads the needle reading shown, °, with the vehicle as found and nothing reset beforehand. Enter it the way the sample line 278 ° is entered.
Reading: 190 °
